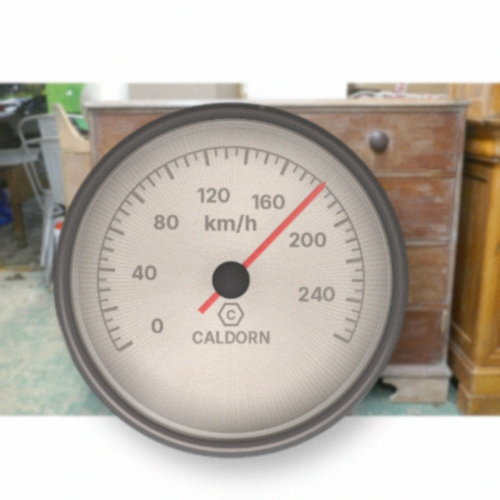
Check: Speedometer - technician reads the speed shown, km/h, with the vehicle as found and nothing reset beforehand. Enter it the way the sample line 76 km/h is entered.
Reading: 180 km/h
